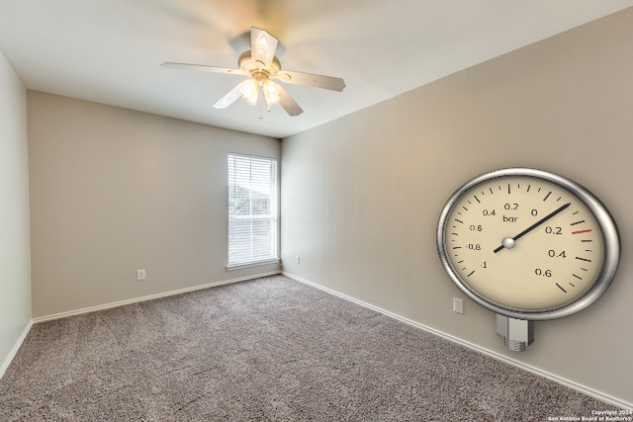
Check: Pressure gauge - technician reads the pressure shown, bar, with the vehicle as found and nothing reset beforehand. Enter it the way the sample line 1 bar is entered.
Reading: 0.1 bar
